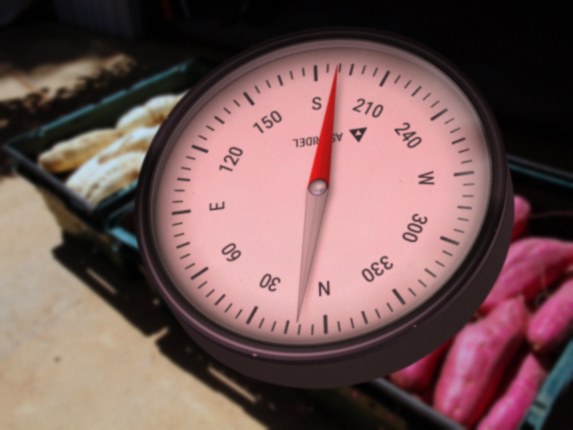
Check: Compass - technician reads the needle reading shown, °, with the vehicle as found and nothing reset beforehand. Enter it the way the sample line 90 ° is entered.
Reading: 190 °
